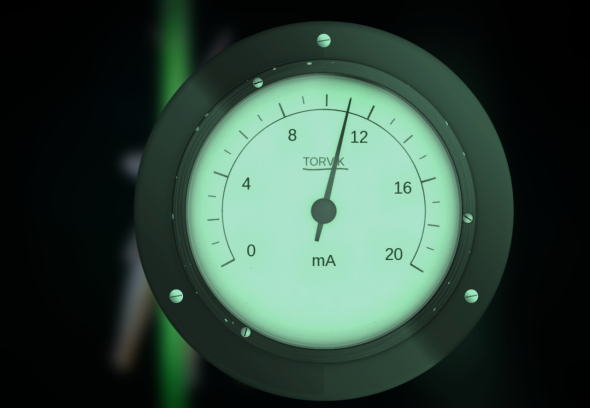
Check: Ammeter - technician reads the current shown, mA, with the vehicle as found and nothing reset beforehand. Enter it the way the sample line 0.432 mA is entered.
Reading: 11 mA
